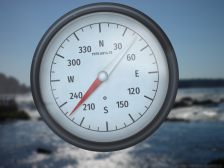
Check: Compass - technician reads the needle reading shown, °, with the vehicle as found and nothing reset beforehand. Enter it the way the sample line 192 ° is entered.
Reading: 225 °
